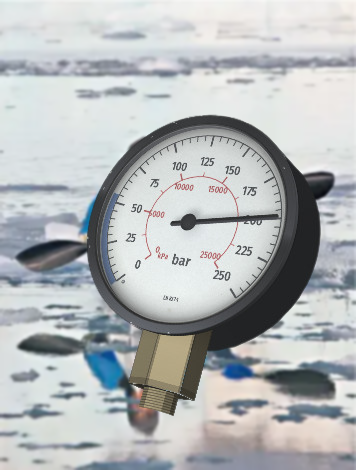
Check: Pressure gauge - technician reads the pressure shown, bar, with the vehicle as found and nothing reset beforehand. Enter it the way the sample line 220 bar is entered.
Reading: 200 bar
